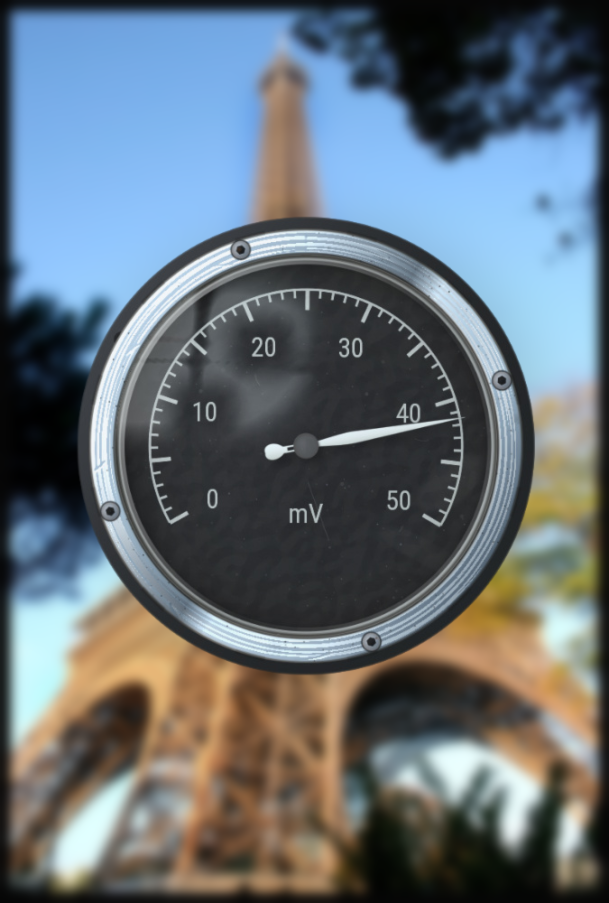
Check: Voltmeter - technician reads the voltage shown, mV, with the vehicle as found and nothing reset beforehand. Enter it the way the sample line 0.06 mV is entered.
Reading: 41.5 mV
